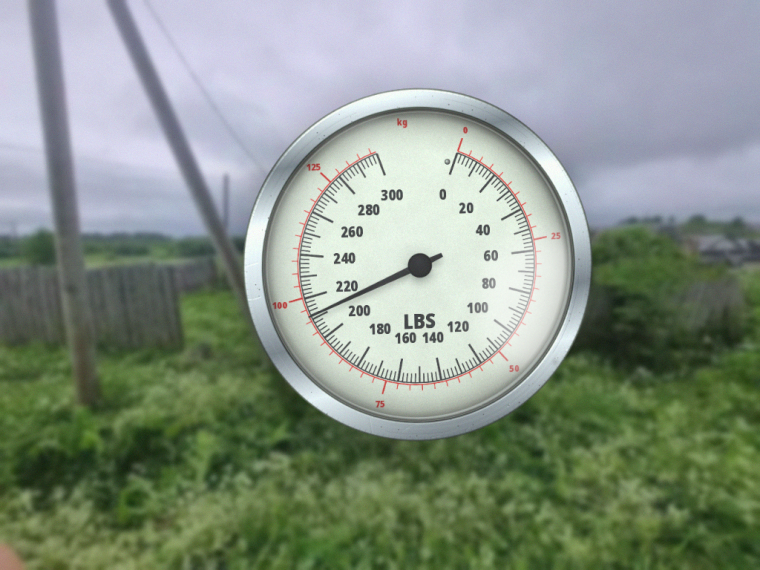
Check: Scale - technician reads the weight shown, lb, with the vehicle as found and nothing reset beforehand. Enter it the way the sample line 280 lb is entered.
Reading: 212 lb
